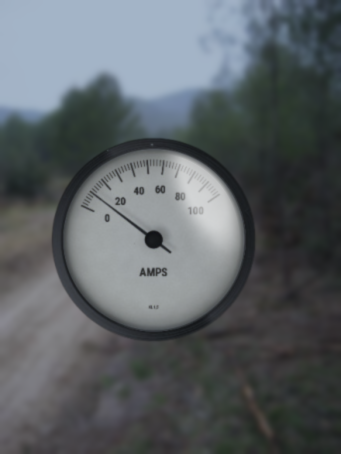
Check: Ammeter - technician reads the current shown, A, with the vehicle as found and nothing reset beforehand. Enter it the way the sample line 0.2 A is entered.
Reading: 10 A
